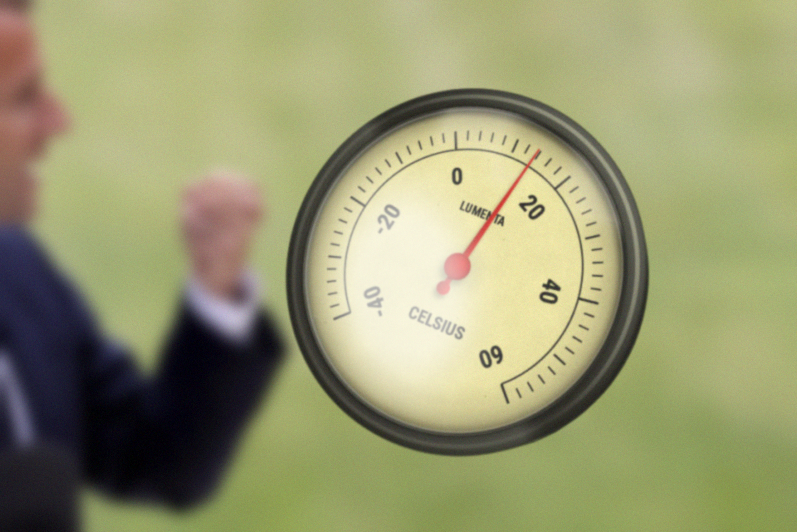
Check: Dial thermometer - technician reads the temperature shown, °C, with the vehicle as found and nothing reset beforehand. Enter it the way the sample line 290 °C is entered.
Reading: 14 °C
